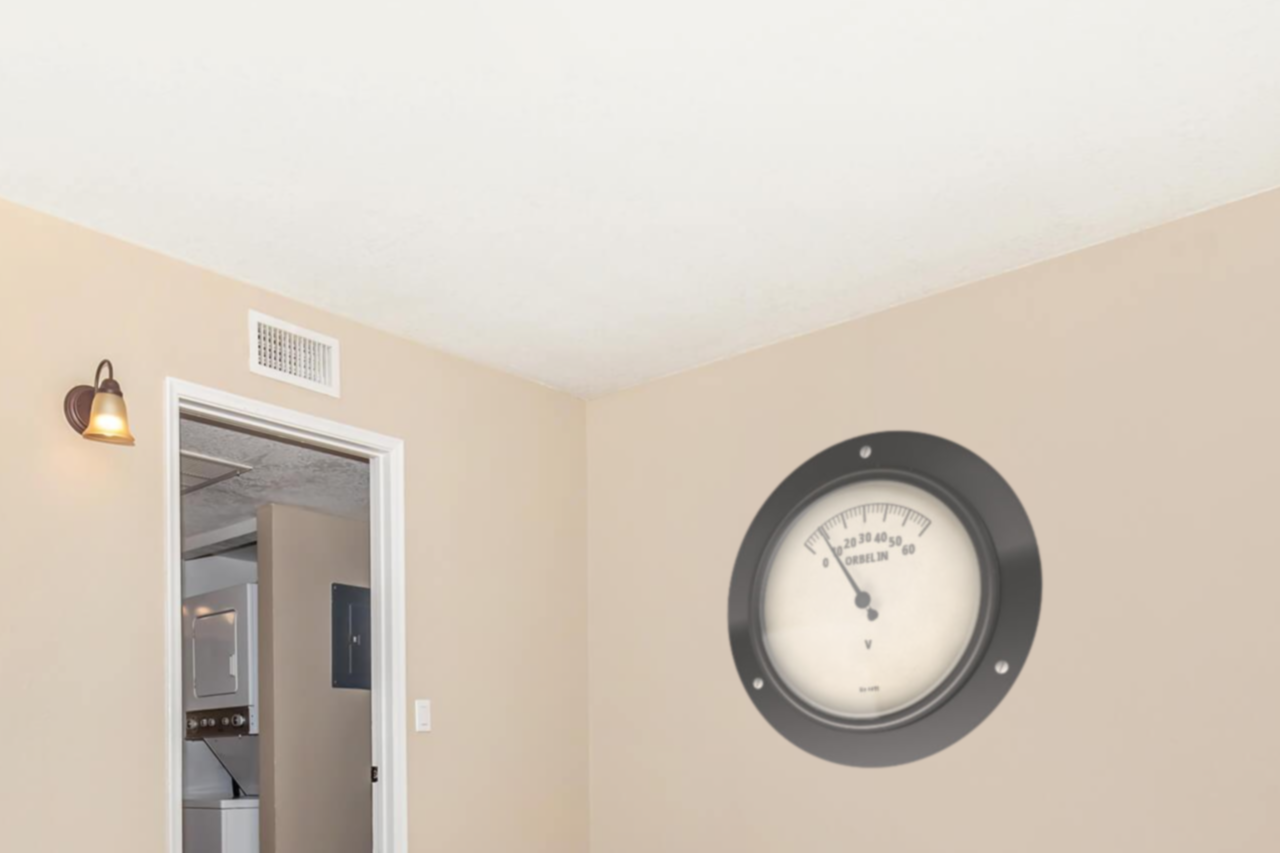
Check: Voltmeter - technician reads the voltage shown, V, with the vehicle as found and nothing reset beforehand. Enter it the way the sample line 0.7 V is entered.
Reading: 10 V
